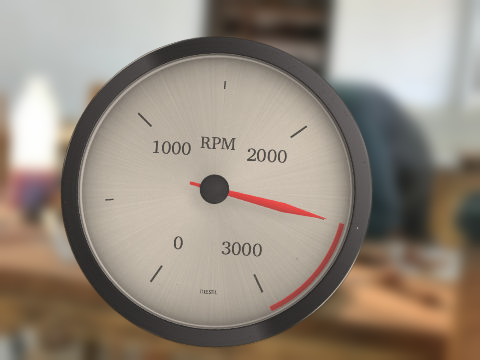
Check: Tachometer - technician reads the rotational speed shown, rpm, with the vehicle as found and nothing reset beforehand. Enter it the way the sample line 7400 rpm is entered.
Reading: 2500 rpm
